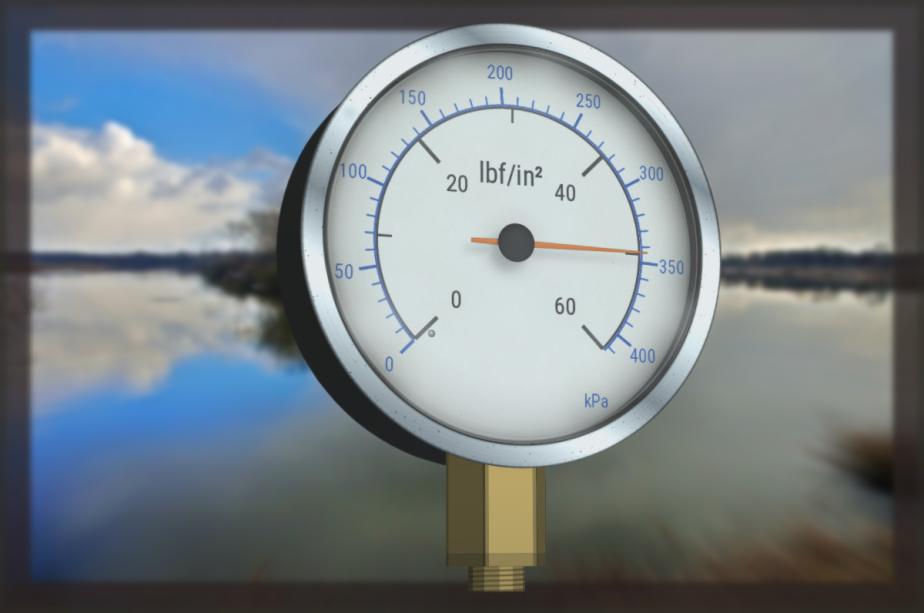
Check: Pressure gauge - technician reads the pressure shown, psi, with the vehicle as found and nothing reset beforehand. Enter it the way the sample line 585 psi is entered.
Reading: 50 psi
